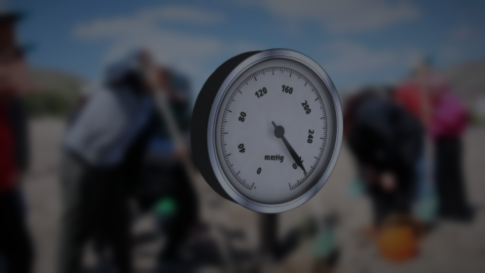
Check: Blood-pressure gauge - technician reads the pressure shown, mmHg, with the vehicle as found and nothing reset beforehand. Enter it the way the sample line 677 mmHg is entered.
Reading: 280 mmHg
